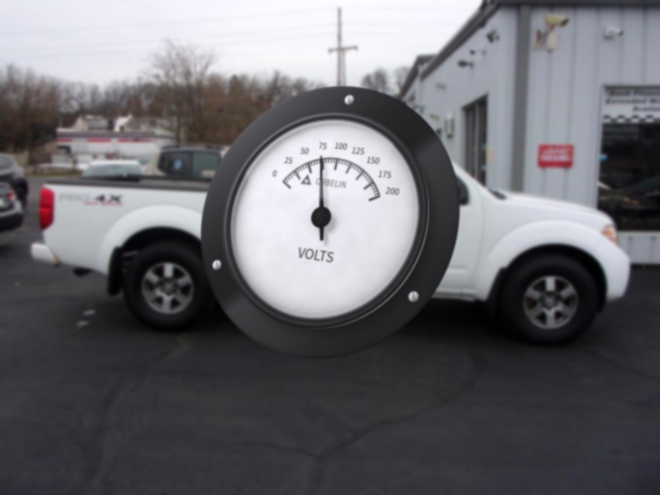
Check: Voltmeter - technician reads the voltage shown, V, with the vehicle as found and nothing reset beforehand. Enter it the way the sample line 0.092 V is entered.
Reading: 75 V
